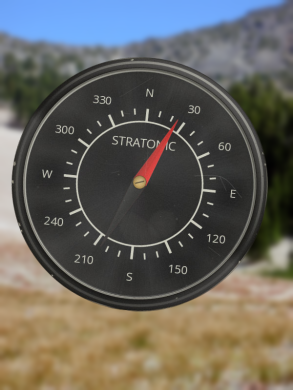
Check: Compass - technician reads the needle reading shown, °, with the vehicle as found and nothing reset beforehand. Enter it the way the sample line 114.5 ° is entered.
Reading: 25 °
